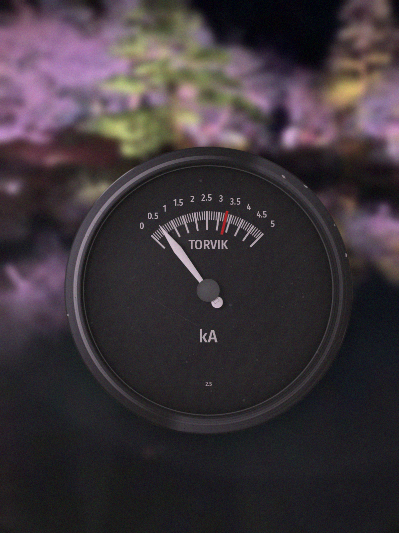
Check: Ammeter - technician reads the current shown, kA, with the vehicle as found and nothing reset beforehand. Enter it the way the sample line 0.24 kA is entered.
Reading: 0.5 kA
